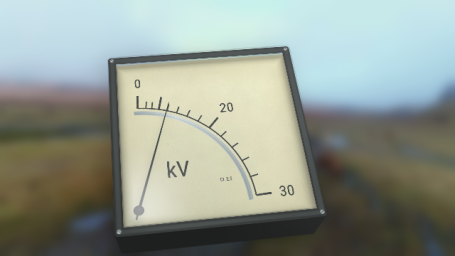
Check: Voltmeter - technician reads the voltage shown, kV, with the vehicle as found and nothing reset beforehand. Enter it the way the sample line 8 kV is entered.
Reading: 12 kV
